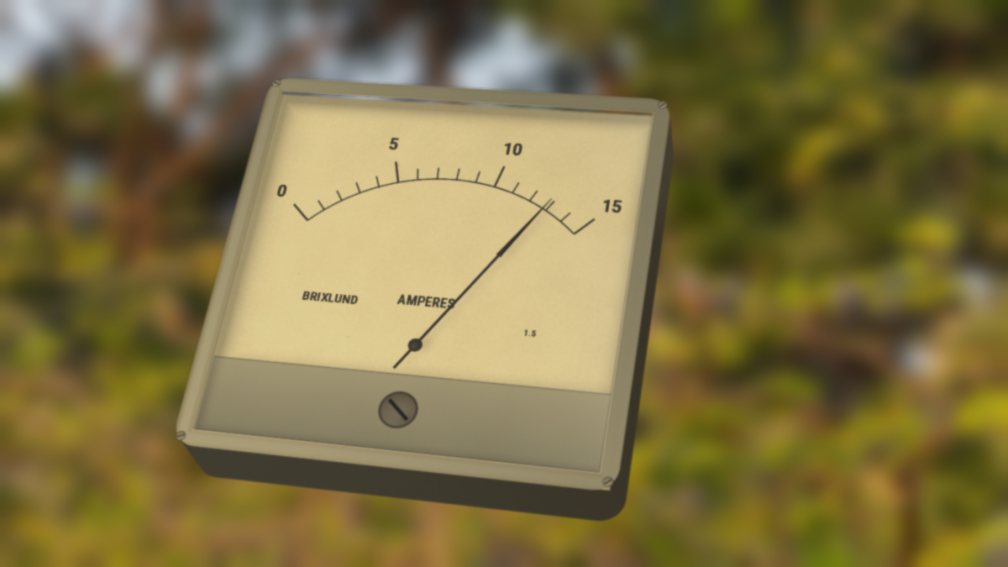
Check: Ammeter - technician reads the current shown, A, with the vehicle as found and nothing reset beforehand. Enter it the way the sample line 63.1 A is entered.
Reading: 13 A
